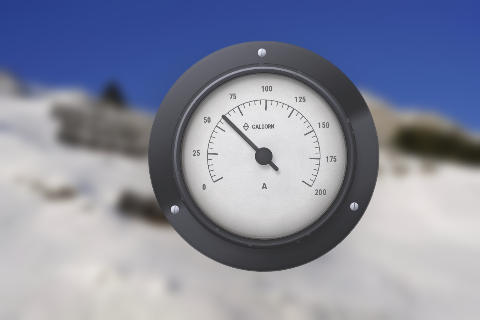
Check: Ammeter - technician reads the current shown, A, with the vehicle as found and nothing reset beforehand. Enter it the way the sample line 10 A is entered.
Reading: 60 A
